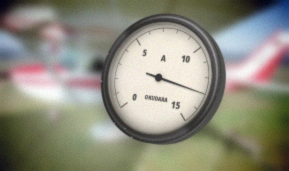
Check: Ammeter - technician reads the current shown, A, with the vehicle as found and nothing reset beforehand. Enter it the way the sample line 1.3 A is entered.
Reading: 13 A
